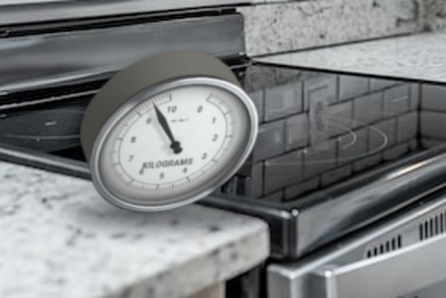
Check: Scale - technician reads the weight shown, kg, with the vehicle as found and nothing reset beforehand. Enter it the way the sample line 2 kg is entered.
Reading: 9.5 kg
